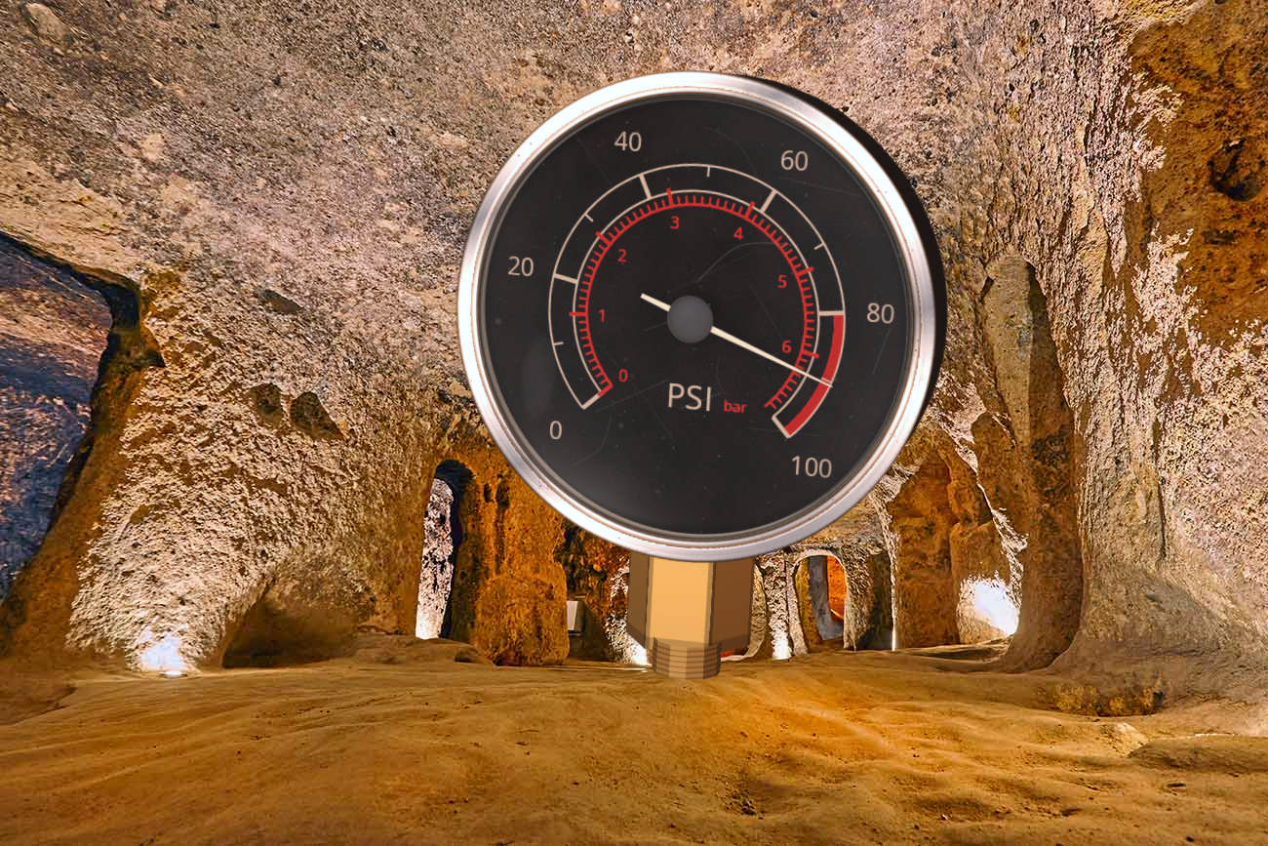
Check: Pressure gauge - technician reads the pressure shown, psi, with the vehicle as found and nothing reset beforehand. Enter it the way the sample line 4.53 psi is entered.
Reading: 90 psi
